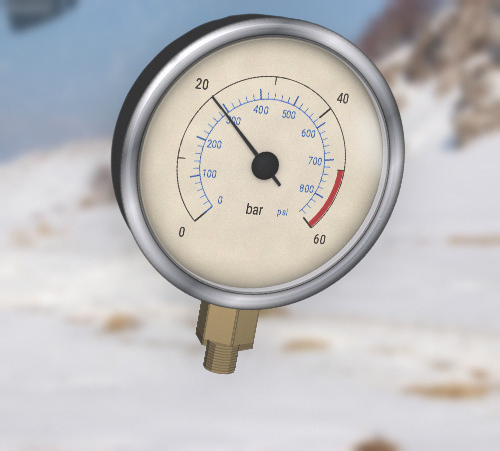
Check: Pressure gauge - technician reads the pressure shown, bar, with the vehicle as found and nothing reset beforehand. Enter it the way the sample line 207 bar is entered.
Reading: 20 bar
